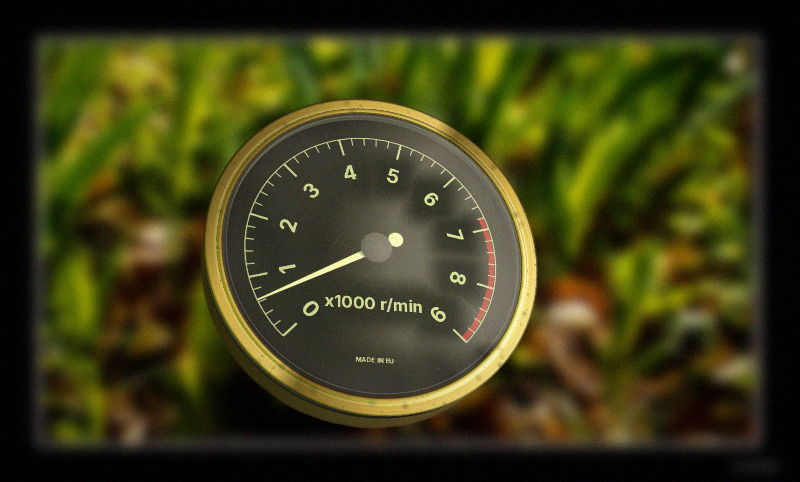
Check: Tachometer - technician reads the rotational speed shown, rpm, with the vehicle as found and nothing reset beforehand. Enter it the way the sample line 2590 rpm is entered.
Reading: 600 rpm
